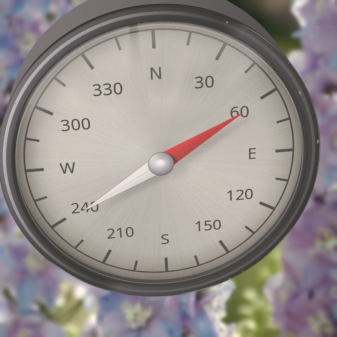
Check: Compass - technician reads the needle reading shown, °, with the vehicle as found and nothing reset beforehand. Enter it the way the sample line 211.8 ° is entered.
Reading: 60 °
